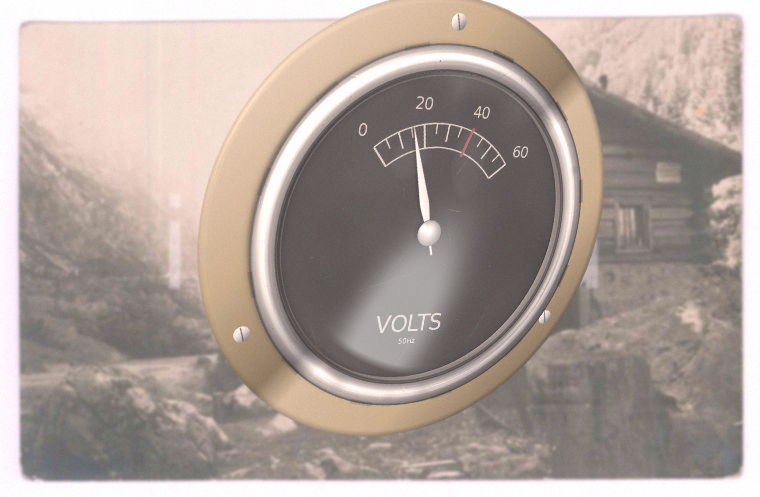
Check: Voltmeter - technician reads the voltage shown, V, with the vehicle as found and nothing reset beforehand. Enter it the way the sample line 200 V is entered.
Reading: 15 V
